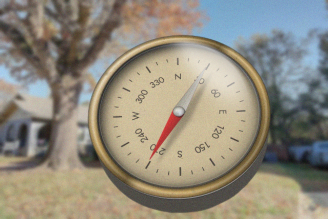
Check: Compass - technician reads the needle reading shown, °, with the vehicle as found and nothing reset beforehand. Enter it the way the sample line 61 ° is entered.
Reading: 210 °
